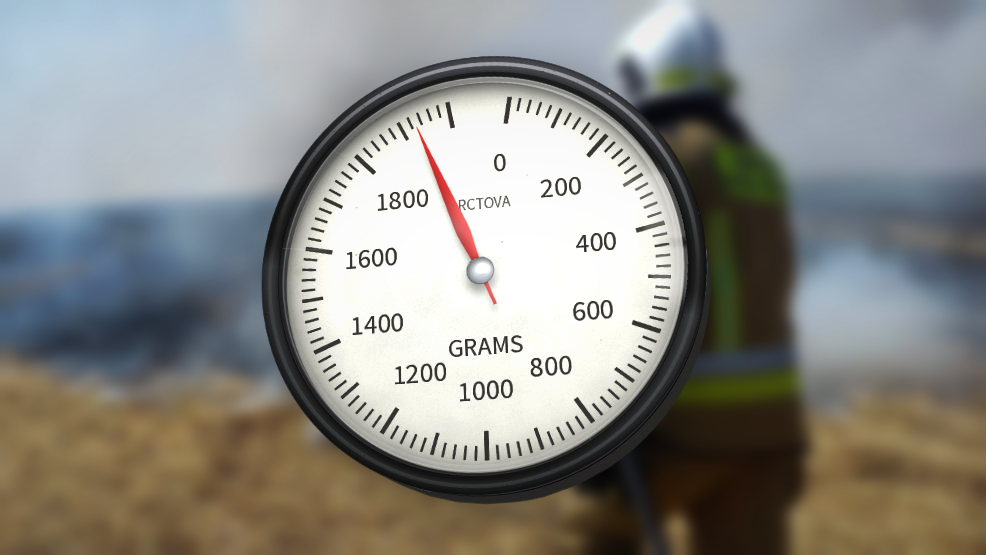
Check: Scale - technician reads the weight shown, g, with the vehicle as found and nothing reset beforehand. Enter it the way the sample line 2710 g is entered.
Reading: 1930 g
